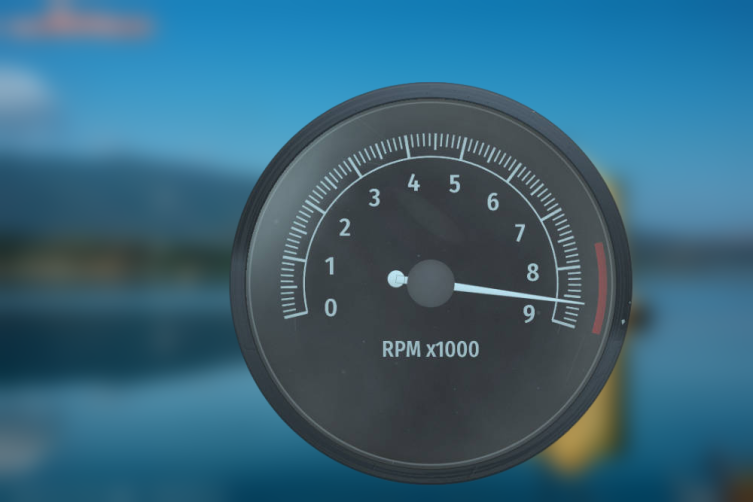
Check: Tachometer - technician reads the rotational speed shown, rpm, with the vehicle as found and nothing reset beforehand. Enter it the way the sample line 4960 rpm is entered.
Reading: 8600 rpm
